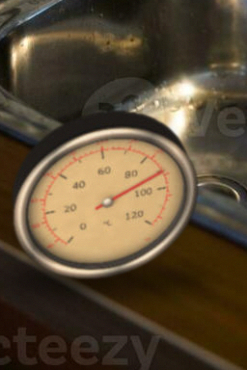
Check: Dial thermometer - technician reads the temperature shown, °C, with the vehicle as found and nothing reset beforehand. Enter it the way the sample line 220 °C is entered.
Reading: 90 °C
